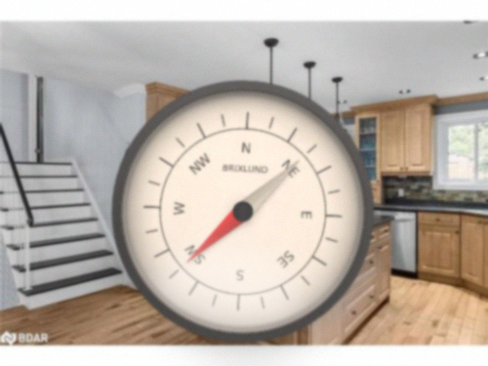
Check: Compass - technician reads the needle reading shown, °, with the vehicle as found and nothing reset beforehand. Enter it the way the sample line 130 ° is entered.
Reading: 225 °
